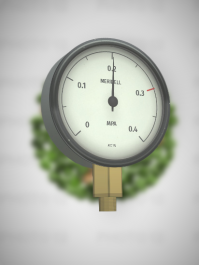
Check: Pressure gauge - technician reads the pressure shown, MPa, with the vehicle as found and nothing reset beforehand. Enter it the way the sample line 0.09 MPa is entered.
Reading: 0.2 MPa
